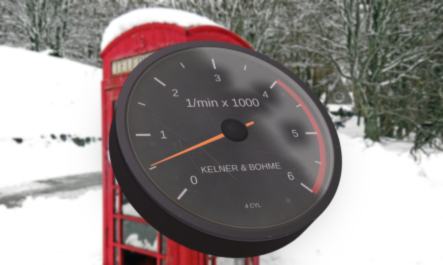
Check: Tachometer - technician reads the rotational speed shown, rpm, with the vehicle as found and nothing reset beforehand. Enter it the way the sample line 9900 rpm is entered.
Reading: 500 rpm
